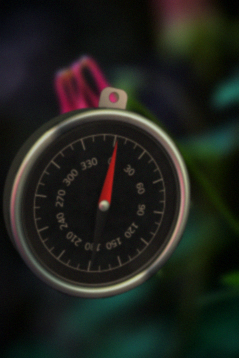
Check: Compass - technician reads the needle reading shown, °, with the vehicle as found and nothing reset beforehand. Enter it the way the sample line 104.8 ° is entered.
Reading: 0 °
